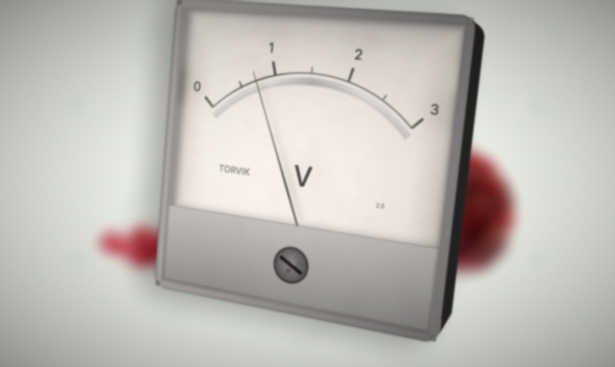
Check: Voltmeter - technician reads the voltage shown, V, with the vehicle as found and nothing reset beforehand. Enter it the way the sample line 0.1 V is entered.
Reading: 0.75 V
